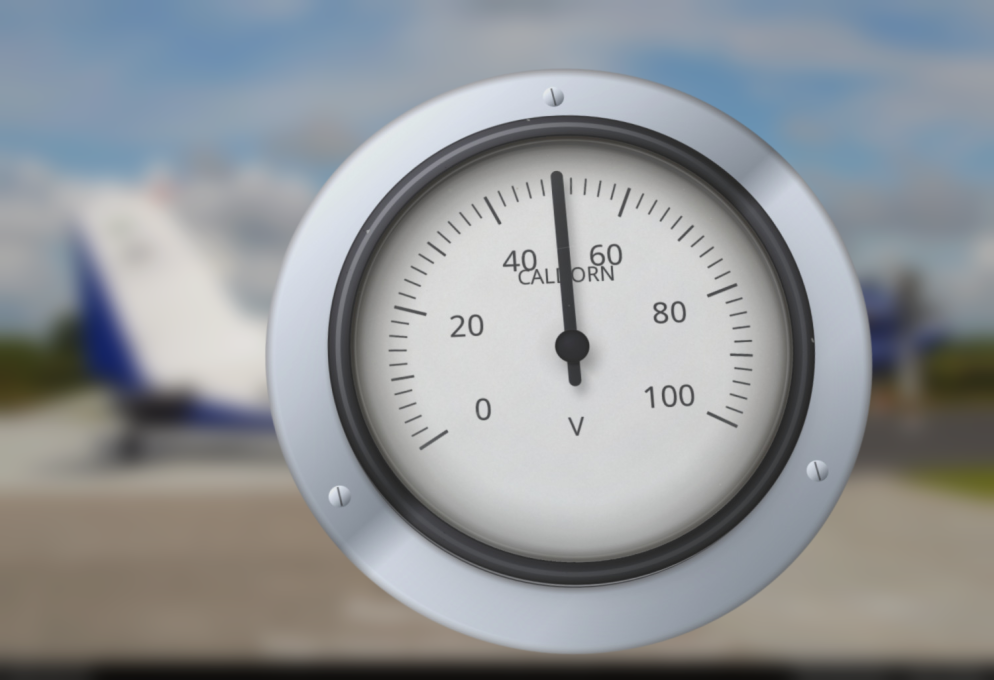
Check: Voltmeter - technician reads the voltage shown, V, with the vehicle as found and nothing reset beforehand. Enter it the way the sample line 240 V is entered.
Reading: 50 V
